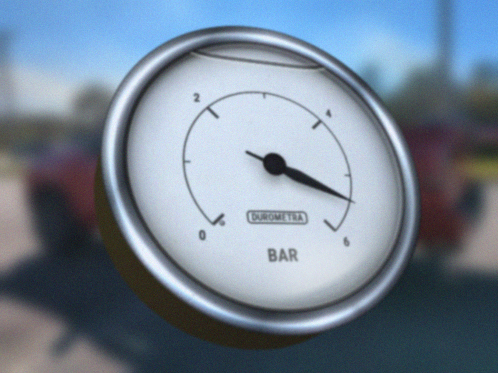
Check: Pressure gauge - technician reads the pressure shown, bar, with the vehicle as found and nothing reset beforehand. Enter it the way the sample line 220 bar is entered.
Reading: 5.5 bar
